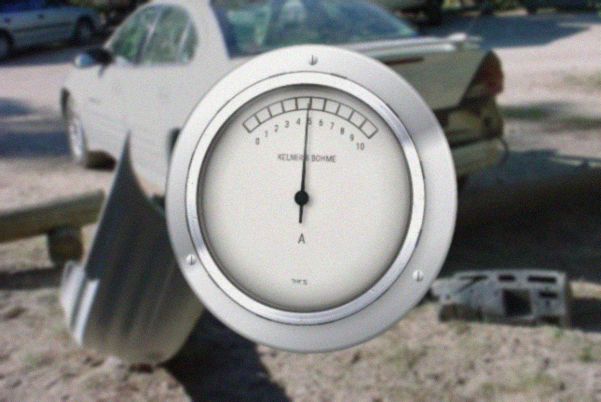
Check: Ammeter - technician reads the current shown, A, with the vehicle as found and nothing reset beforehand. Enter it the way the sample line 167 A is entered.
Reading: 5 A
